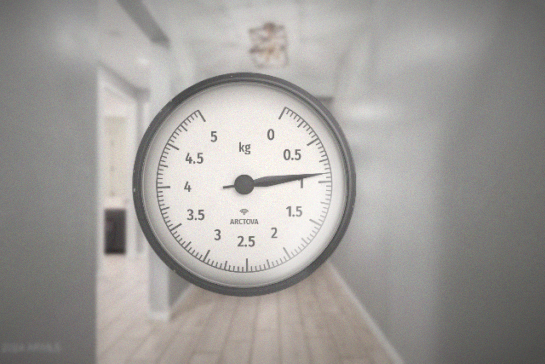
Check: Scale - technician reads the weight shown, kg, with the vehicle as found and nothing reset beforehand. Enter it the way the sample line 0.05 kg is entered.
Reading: 0.9 kg
